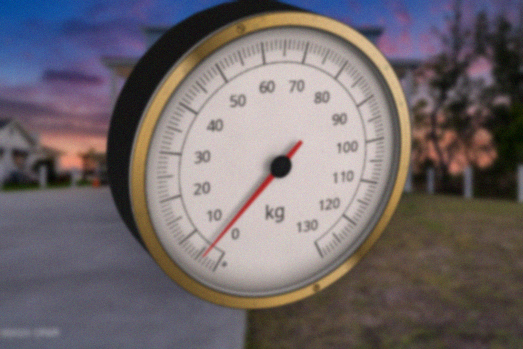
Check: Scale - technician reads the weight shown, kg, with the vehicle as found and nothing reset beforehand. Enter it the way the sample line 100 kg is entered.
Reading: 5 kg
